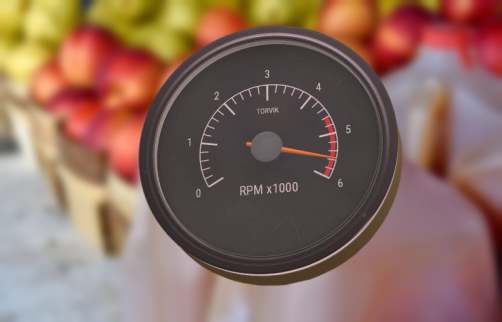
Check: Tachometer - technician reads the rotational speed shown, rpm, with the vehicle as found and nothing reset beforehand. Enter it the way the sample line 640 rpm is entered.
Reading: 5600 rpm
